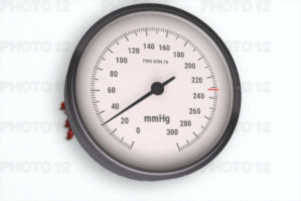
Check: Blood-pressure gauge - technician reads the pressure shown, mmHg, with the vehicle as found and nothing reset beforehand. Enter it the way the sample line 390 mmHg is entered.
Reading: 30 mmHg
